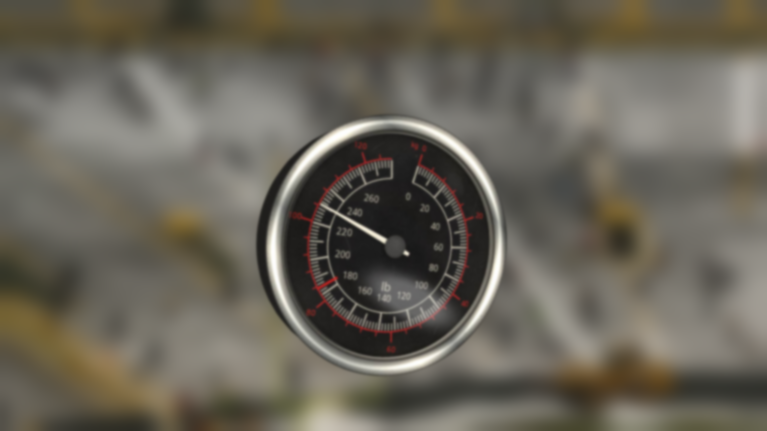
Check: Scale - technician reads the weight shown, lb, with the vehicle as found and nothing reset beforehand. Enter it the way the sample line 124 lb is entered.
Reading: 230 lb
